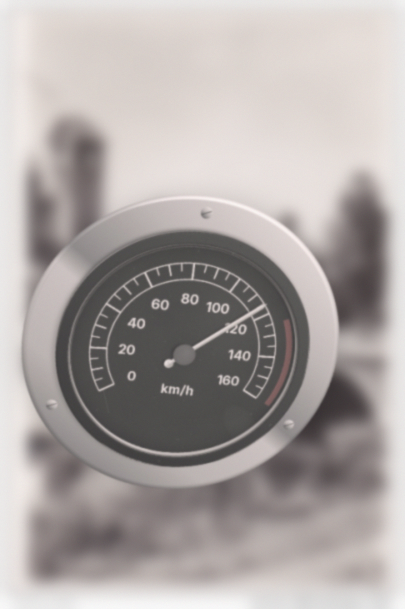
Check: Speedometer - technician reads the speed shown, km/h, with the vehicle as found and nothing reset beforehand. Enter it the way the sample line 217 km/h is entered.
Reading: 115 km/h
